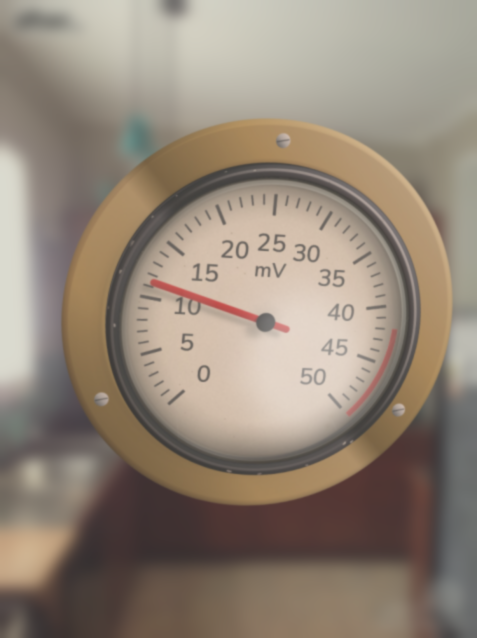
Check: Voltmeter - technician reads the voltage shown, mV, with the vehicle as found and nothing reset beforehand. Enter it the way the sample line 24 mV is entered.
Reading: 11.5 mV
